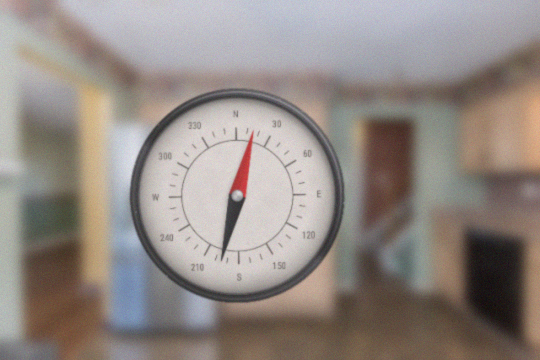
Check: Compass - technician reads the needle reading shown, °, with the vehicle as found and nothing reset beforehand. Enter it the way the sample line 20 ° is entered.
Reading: 15 °
